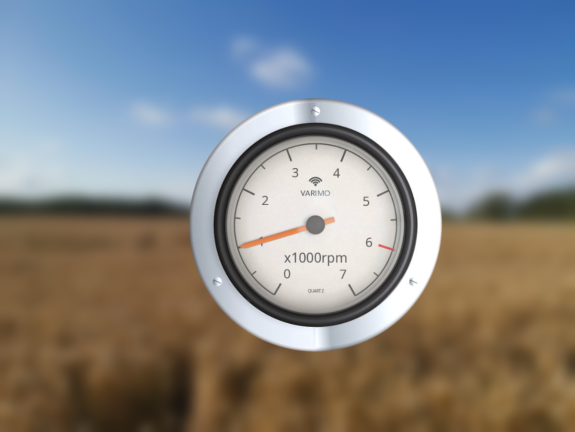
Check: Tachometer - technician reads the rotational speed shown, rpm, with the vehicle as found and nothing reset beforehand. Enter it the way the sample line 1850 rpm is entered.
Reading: 1000 rpm
